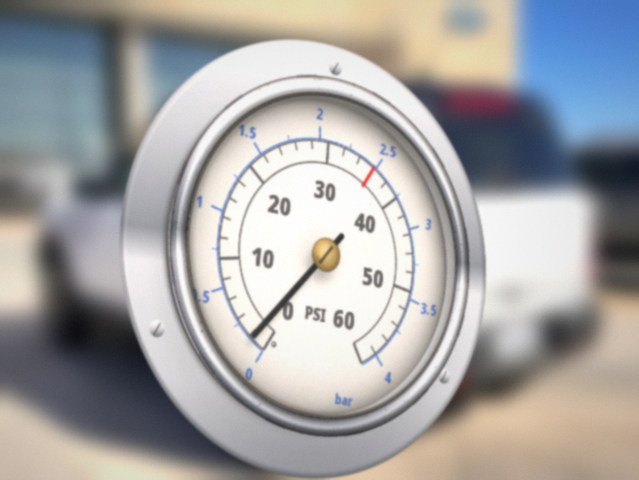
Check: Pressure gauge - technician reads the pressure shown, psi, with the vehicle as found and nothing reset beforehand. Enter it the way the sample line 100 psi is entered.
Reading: 2 psi
